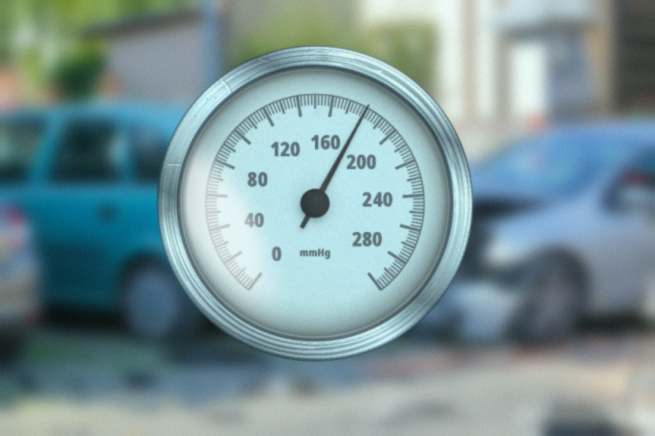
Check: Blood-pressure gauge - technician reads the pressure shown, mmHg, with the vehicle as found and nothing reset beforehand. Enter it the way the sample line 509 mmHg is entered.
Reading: 180 mmHg
